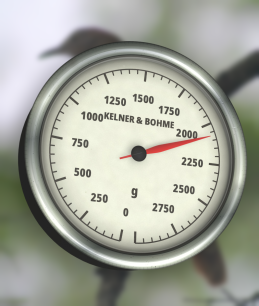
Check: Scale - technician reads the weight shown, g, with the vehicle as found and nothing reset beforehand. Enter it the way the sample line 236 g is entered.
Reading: 2075 g
